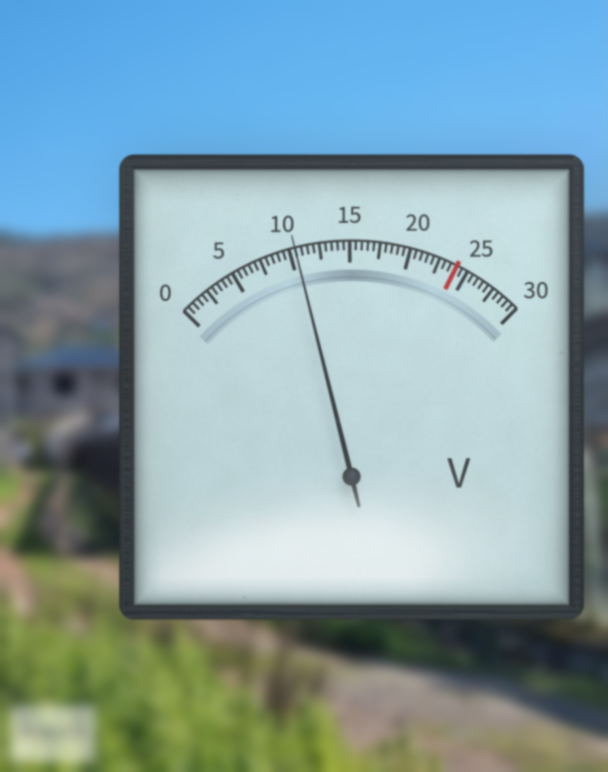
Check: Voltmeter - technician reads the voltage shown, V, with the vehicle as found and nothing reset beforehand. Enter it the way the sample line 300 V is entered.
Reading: 10.5 V
